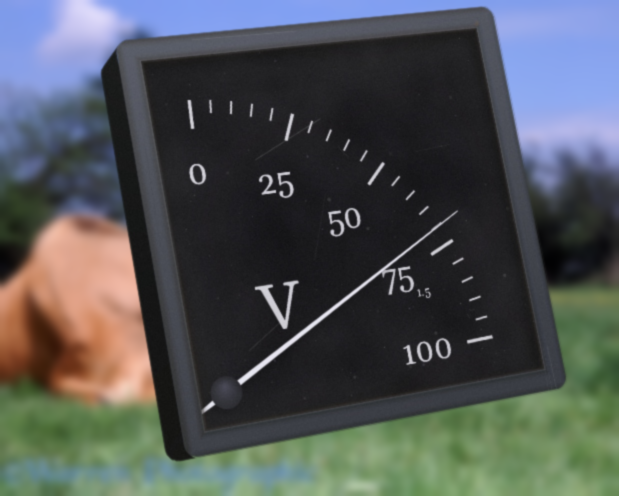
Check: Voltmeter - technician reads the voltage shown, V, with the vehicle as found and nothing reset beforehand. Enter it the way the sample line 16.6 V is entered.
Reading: 70 V
